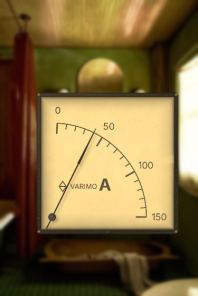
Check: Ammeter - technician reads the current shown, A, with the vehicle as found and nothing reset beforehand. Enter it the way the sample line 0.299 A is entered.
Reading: 40 A
